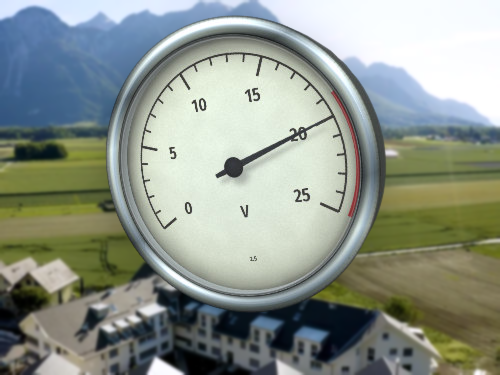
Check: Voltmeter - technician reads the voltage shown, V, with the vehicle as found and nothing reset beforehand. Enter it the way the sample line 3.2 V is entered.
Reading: 20 V
